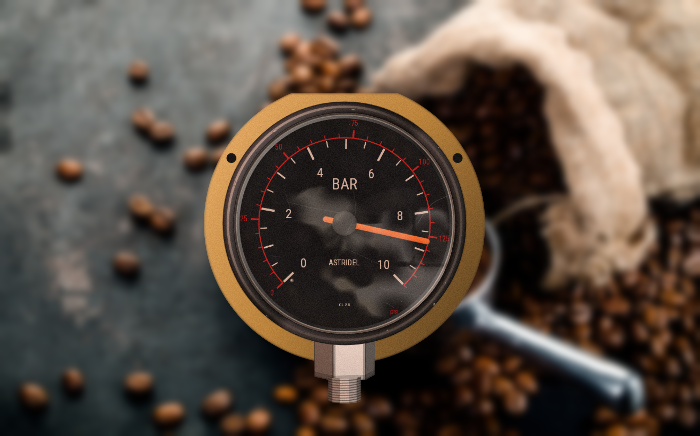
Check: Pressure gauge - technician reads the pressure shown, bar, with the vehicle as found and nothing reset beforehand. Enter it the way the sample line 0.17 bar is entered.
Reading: 8.75 bar
